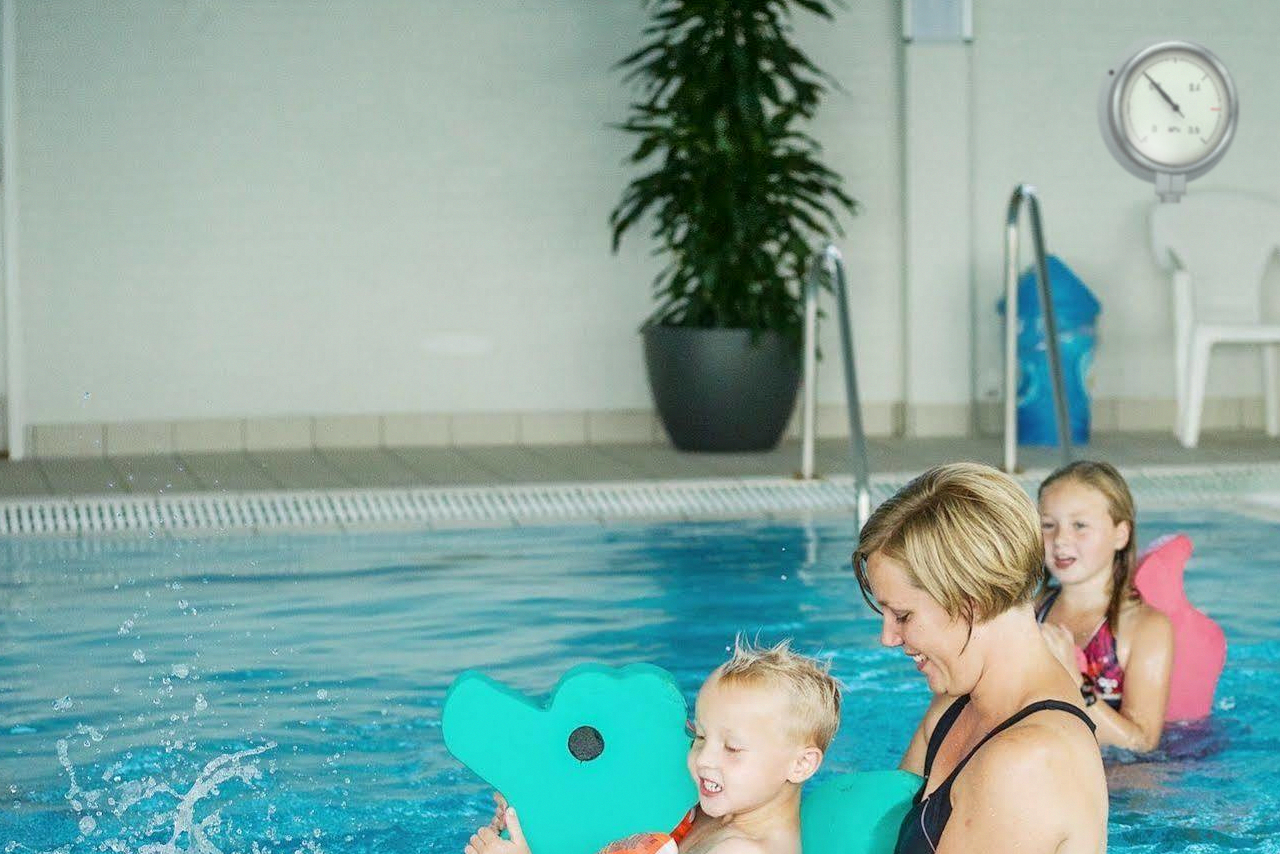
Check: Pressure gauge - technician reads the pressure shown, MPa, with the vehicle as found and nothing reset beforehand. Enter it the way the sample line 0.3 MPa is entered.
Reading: 0.2 MPa
